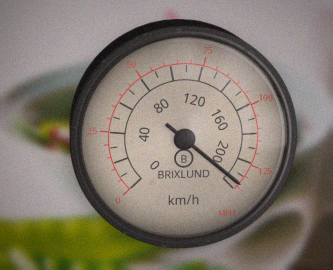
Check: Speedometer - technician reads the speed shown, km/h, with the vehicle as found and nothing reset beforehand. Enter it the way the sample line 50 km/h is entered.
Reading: 215 km/h
